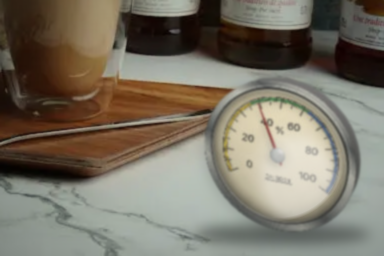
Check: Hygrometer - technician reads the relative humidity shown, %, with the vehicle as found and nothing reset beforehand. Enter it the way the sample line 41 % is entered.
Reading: 40 %
